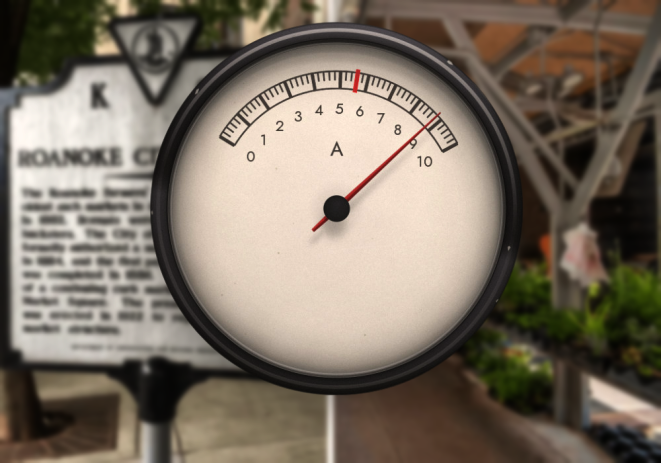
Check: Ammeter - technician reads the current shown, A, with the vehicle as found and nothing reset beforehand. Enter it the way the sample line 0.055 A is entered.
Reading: 8.8 A
